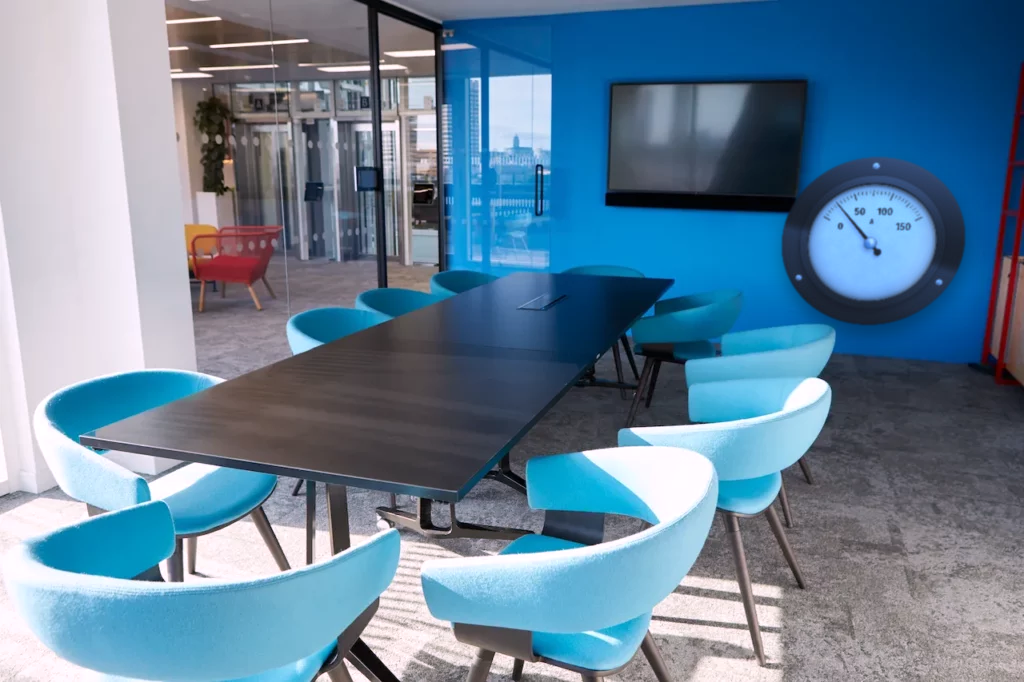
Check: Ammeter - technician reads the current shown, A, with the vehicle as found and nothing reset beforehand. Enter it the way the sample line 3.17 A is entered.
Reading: 25 A
